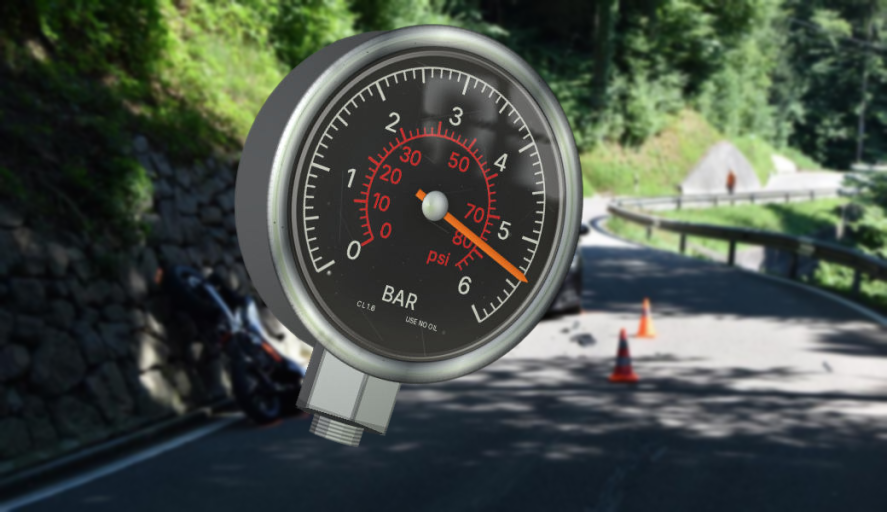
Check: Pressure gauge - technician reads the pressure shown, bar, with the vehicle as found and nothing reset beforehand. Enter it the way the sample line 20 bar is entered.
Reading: 5.4 bar
